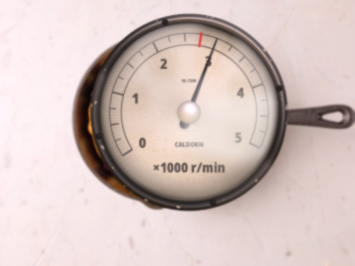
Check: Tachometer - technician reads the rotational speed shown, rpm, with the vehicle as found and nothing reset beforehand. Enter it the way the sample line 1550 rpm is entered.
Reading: 3000 rpm
